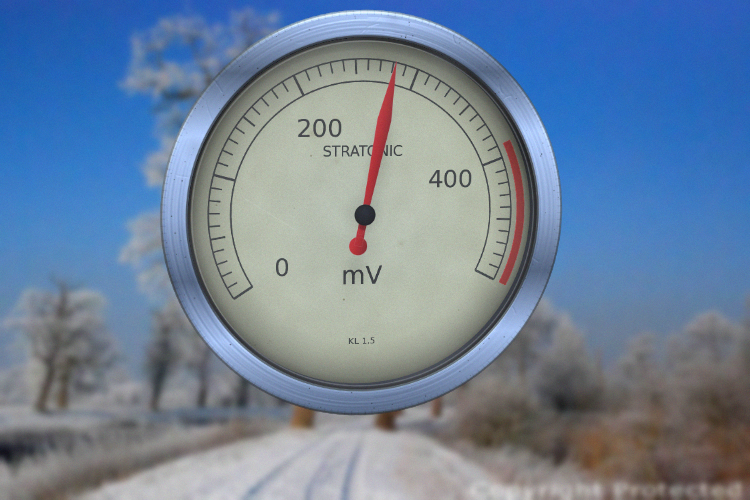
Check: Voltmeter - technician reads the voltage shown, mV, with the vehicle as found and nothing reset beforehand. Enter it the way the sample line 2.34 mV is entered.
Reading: 280 mV
